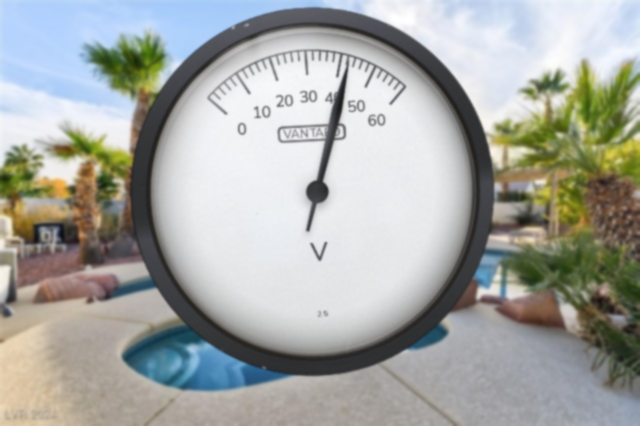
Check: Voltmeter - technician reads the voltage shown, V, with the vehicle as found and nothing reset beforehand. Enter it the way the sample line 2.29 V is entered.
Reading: 42 V
